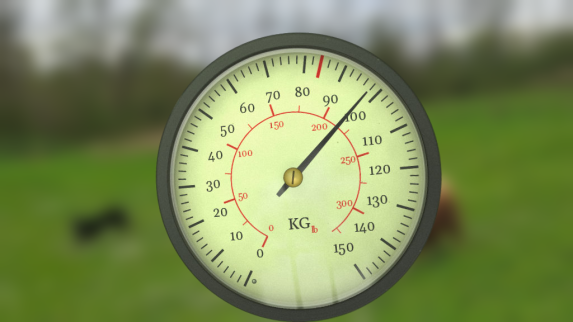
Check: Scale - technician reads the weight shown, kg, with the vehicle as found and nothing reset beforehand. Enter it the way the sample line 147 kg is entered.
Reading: 98 kg
